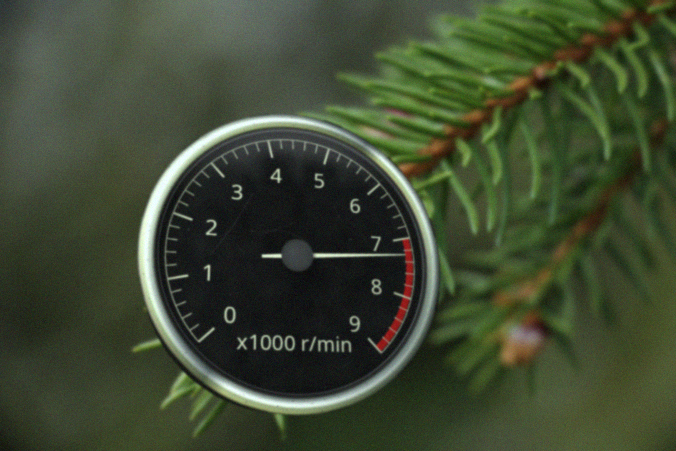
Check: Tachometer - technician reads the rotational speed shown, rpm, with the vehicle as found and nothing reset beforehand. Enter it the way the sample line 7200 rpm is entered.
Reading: 7300 rpm
